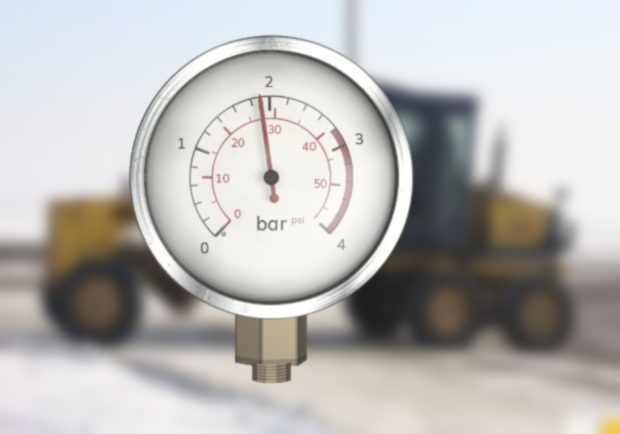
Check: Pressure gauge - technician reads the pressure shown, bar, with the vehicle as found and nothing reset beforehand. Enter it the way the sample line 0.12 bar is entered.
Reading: 1.9 bar
